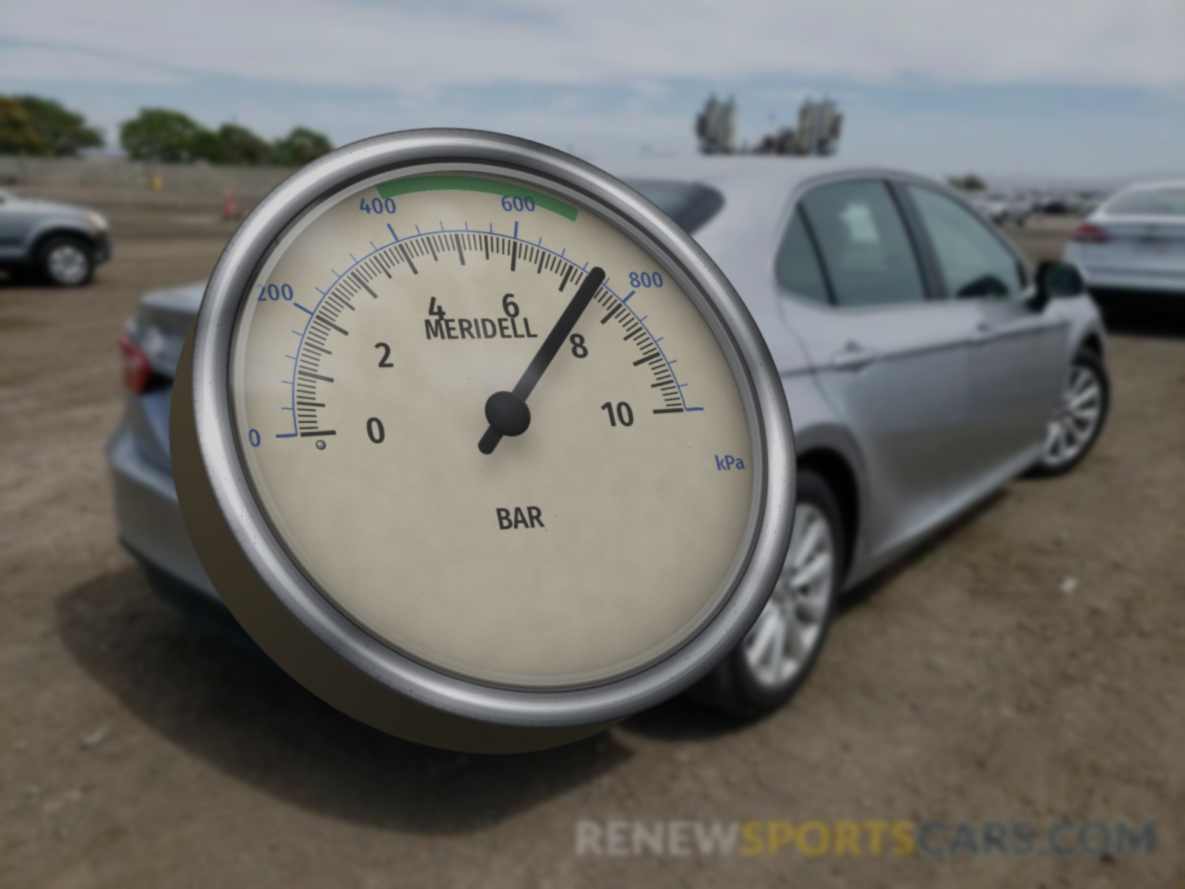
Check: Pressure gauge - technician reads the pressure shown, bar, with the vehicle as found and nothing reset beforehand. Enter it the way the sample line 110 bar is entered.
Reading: 7.4 bar
